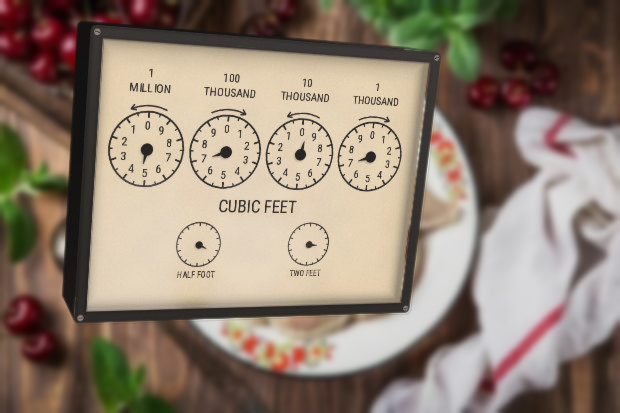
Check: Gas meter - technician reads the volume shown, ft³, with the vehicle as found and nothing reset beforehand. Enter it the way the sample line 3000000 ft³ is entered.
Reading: 469700 ft³
